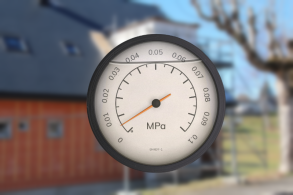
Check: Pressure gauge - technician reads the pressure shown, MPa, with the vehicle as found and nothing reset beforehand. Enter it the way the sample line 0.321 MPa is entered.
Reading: 0.005 MPa
